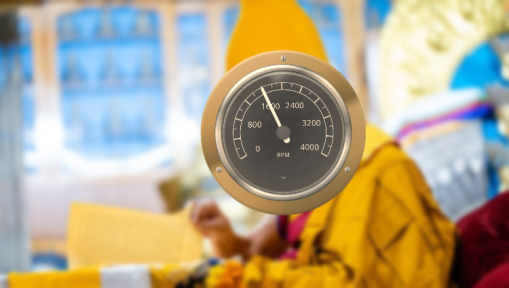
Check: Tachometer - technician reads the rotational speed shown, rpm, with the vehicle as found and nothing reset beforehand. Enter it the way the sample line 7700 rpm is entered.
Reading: 1600 rpm
